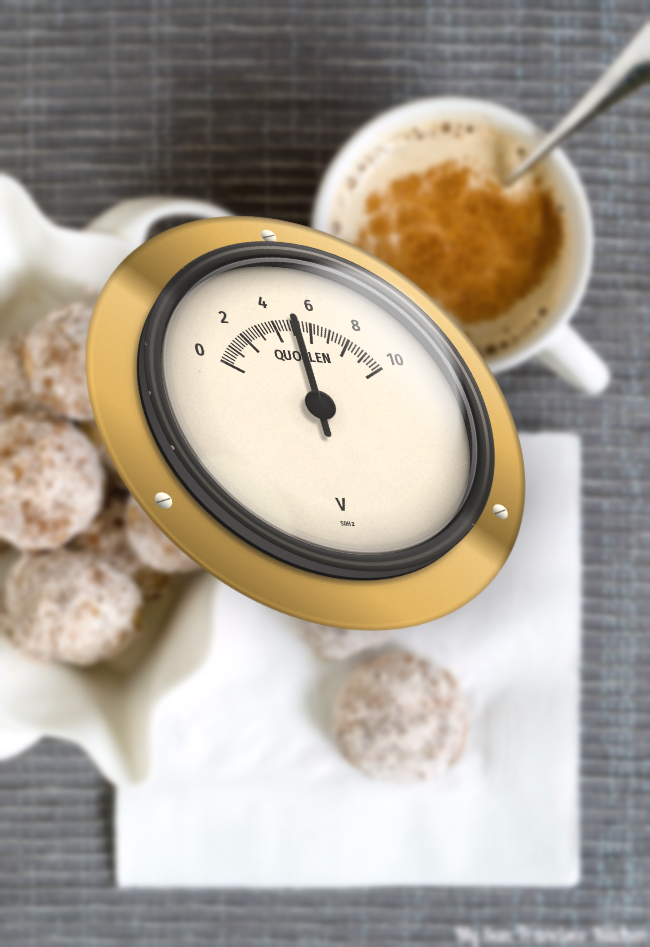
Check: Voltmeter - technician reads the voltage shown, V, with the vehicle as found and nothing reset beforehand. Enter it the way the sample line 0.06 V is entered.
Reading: 5 V
